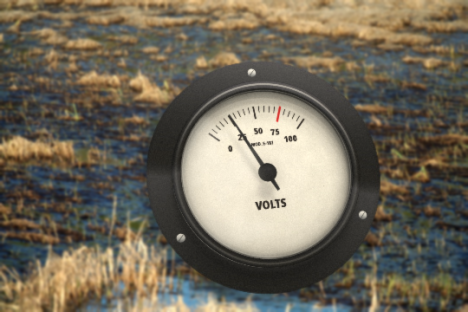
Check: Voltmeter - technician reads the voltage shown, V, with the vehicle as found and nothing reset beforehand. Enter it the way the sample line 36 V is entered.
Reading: 25 V
